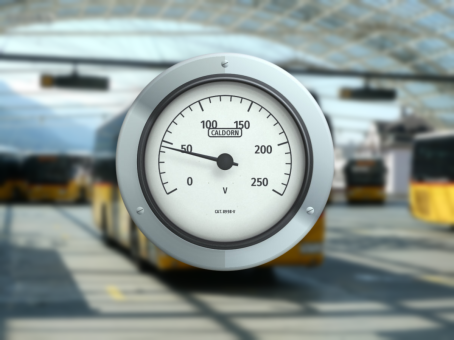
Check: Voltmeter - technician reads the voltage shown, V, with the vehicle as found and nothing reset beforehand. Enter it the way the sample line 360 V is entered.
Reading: 45 V
